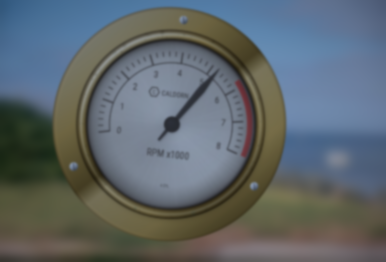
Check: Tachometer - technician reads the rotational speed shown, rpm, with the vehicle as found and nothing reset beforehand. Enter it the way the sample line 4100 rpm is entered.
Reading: 5200 rpm
